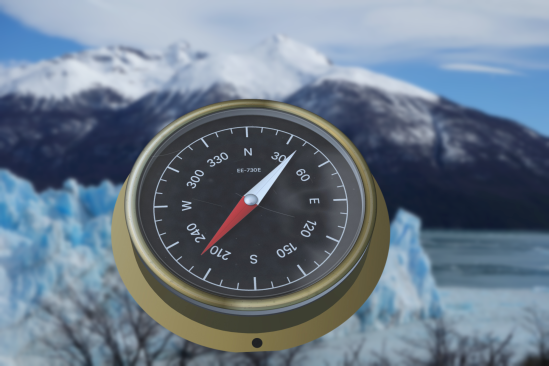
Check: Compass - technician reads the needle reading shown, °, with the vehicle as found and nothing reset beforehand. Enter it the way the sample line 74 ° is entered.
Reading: 220 °
